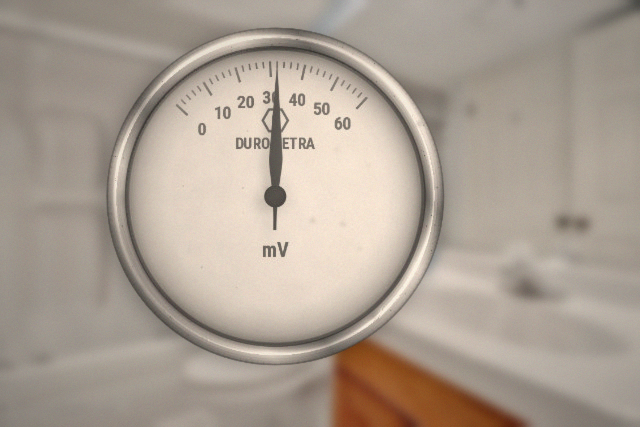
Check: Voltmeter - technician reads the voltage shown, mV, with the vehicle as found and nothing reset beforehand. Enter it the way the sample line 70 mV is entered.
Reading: 32 mV
